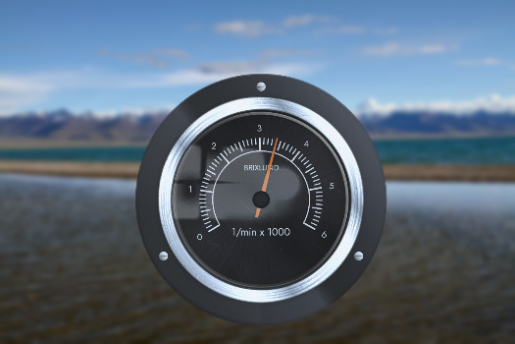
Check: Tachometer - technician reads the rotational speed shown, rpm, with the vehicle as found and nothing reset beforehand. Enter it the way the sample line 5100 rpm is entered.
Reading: 3400 rpm
